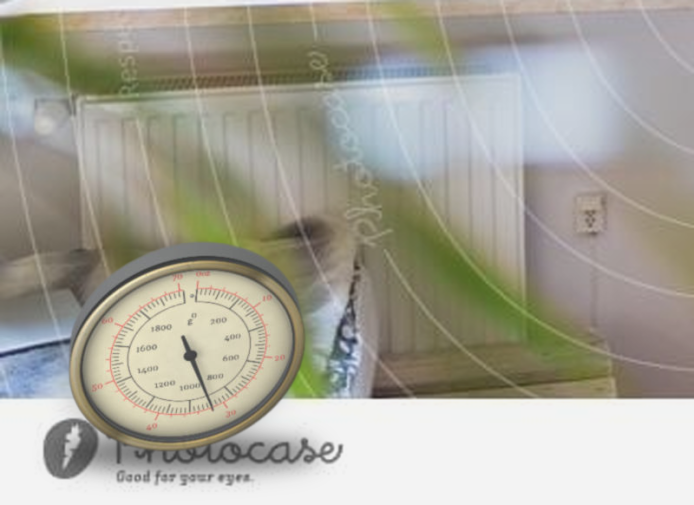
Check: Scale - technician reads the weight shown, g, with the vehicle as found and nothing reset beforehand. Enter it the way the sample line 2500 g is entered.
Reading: 900 g
